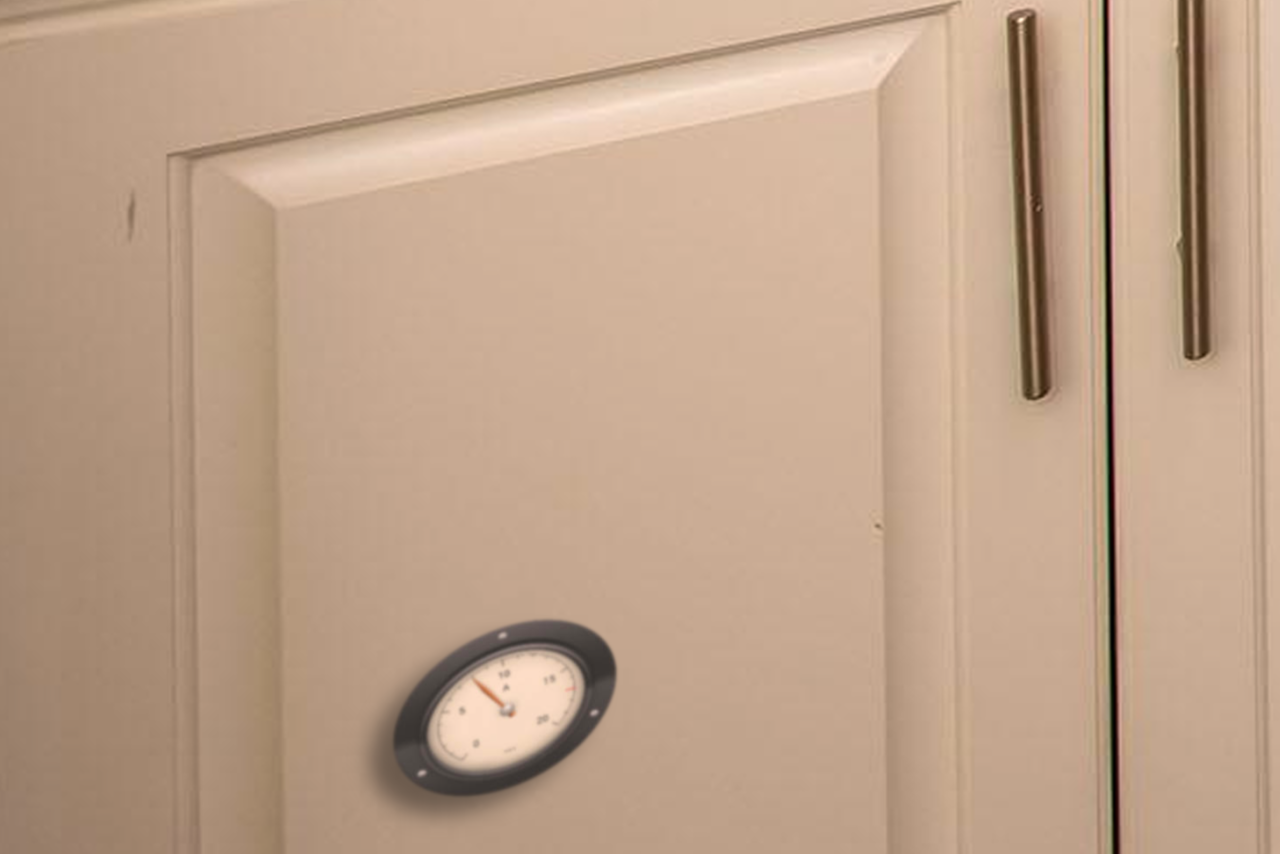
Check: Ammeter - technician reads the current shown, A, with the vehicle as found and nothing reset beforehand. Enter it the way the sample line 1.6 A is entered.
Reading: 8 A
